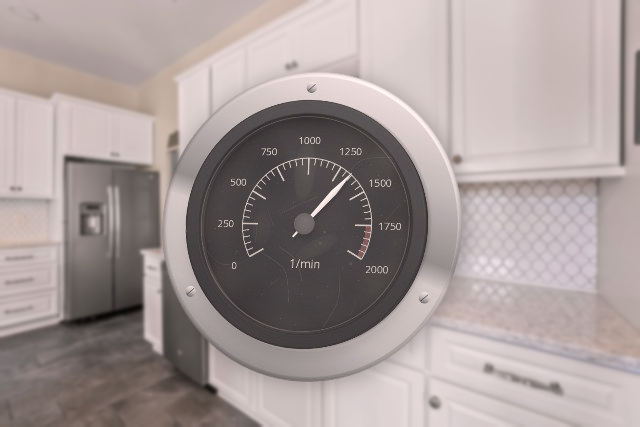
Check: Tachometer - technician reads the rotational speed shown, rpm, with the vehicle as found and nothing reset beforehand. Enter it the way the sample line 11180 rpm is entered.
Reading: 1350 rpm
